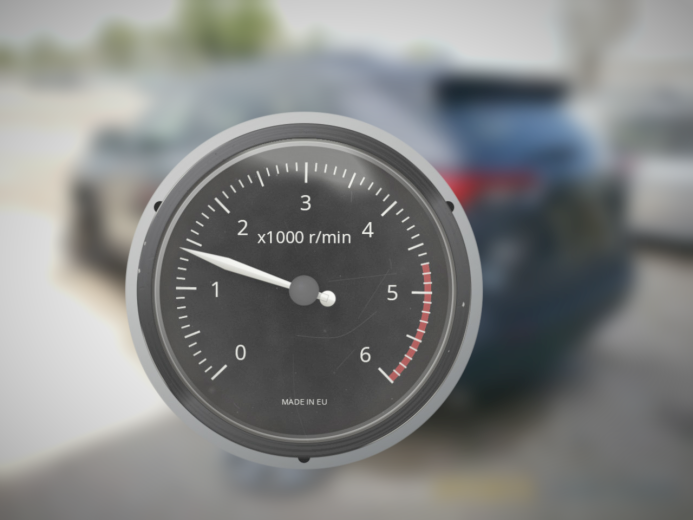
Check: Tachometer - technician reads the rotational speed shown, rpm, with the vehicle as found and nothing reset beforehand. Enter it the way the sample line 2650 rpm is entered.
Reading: 1400 rpm
